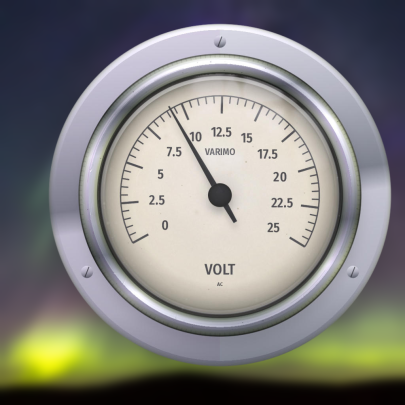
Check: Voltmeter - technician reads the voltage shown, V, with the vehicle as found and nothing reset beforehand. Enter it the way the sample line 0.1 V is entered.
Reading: 9.25 V
